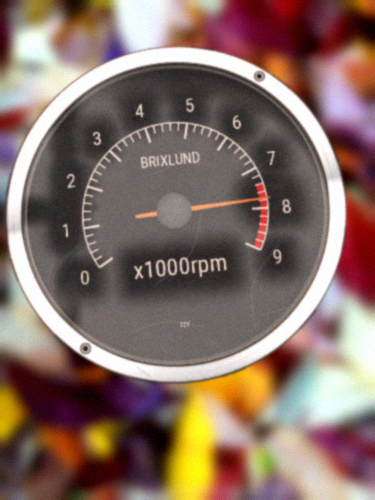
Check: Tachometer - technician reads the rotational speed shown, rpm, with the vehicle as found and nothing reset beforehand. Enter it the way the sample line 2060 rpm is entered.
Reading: 7800 rpm
